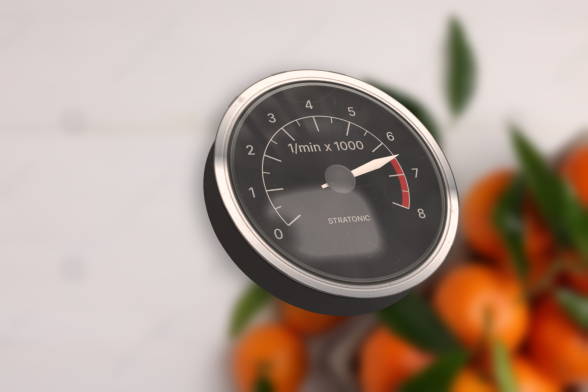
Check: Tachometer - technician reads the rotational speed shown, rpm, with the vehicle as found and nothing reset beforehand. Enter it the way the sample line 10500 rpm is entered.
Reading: 6500 rpm
